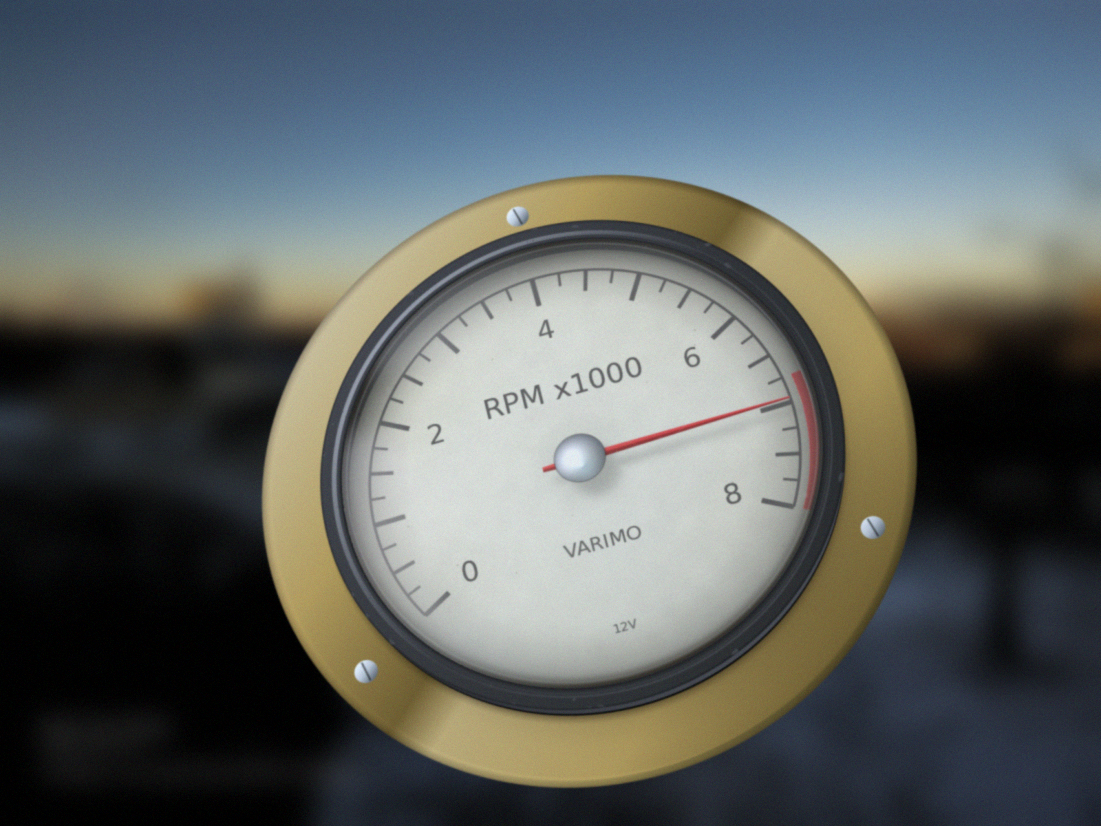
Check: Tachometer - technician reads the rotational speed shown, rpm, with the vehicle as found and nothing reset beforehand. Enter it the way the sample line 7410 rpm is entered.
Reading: 7000 rpm
